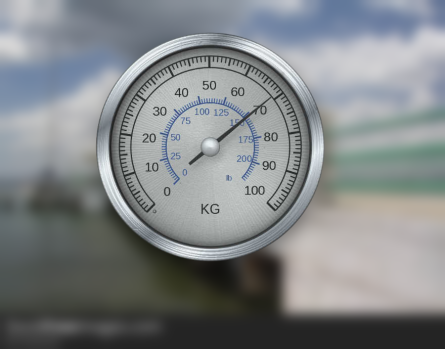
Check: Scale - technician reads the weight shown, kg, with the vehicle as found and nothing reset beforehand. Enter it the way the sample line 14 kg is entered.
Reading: 69 kg
